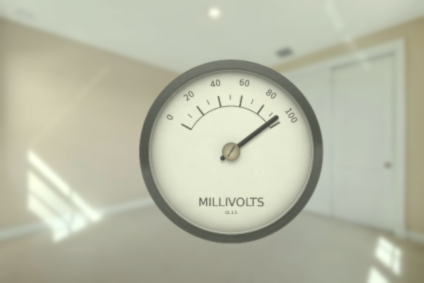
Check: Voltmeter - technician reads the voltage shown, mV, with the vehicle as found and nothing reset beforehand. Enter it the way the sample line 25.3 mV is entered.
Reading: 95 mV
